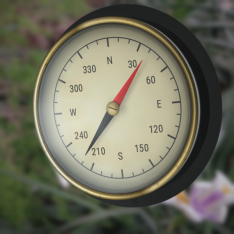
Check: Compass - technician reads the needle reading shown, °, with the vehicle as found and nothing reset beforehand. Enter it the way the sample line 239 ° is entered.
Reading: 40 °
